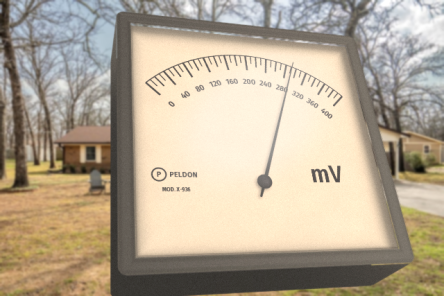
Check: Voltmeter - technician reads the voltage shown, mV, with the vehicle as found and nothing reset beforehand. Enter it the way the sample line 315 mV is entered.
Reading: 290 mV
